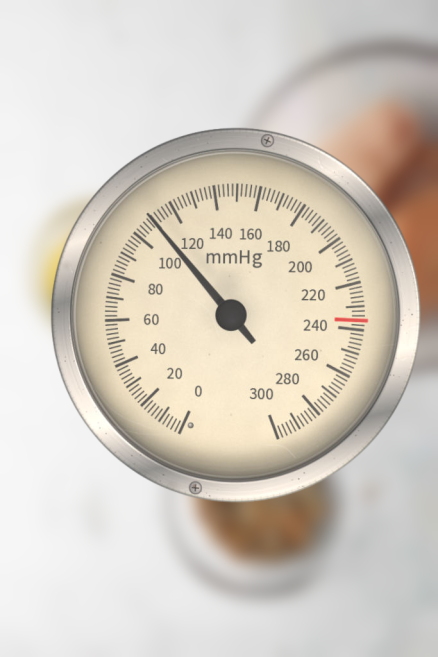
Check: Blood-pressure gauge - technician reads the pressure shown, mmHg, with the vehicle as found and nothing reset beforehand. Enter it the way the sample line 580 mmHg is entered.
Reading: 110 mmHg
